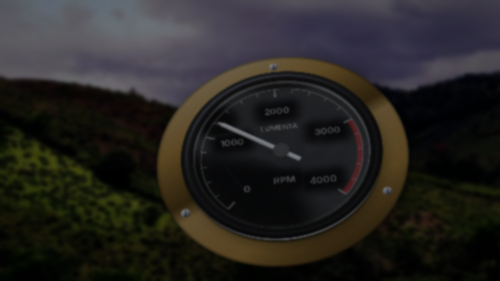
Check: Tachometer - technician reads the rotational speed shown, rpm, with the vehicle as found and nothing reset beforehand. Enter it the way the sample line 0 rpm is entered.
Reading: 1200 rpm
